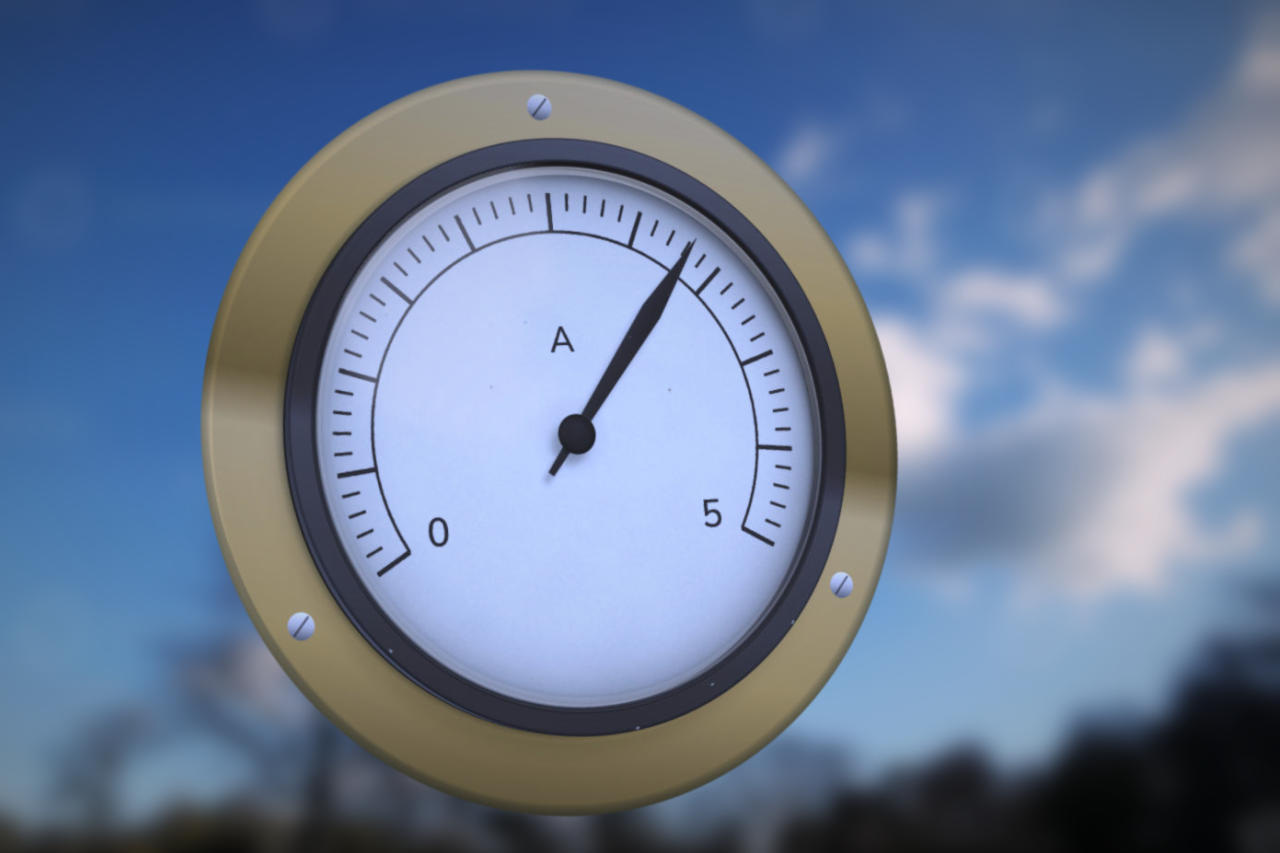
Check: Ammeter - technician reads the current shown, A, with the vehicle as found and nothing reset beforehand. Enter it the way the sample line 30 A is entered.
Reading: 3.3 A
